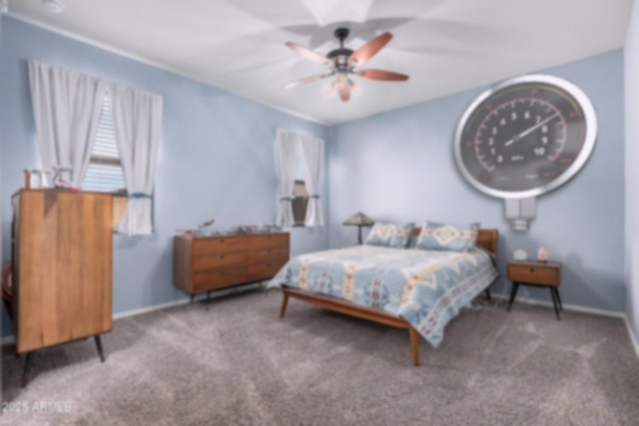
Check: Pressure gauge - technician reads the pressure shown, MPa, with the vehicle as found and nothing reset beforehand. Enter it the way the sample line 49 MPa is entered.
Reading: 7.5 MPa
